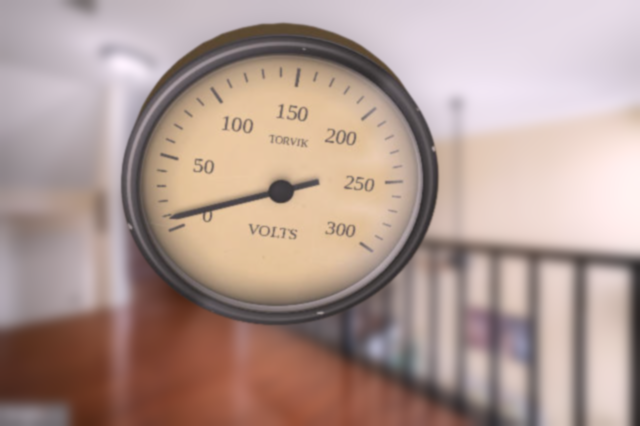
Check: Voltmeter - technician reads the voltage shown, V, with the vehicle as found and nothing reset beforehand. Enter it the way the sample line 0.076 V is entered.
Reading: 10 V
